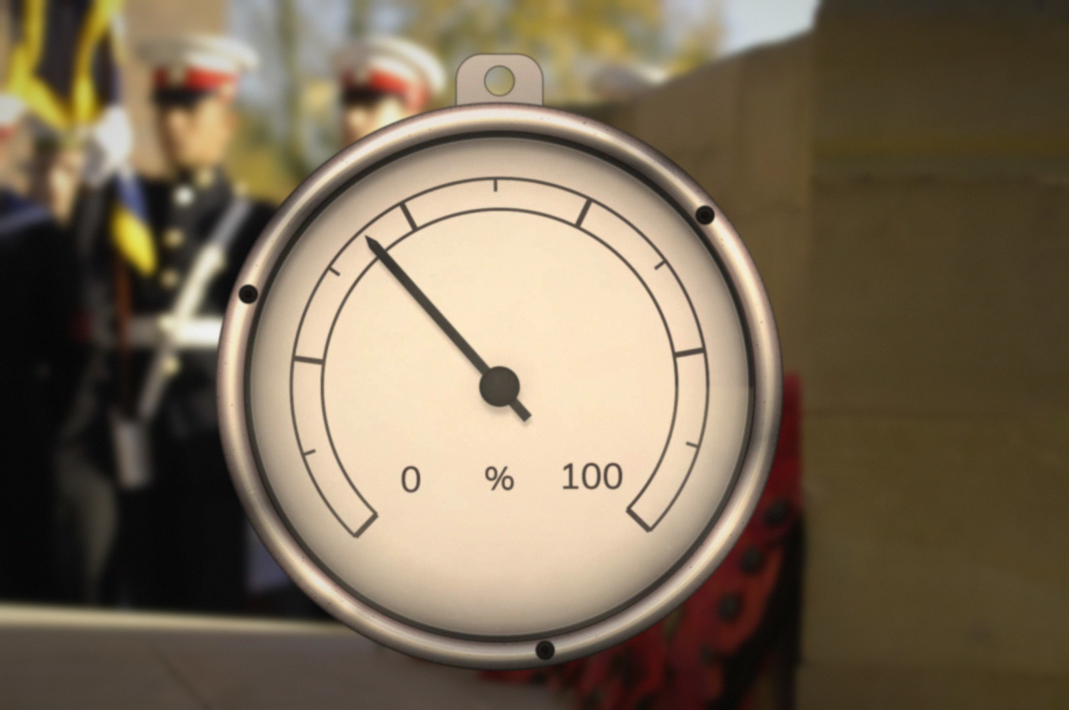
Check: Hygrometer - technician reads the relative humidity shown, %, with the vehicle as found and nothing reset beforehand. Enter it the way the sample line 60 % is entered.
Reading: 35 %
